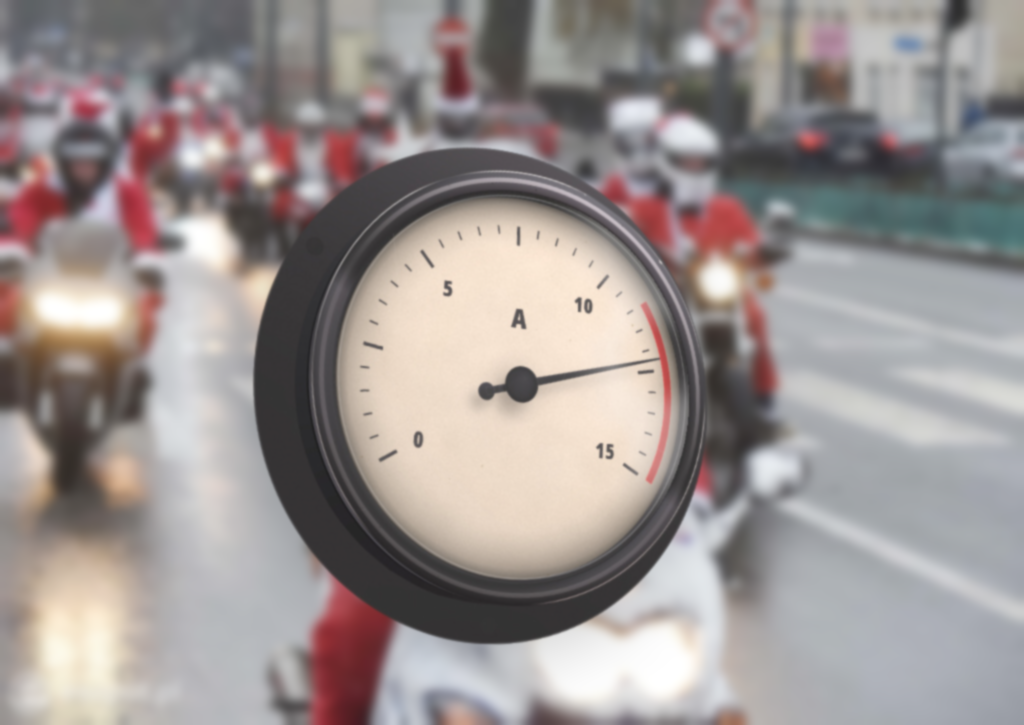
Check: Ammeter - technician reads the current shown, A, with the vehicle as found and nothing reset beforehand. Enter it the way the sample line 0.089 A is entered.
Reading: 12.25 A
